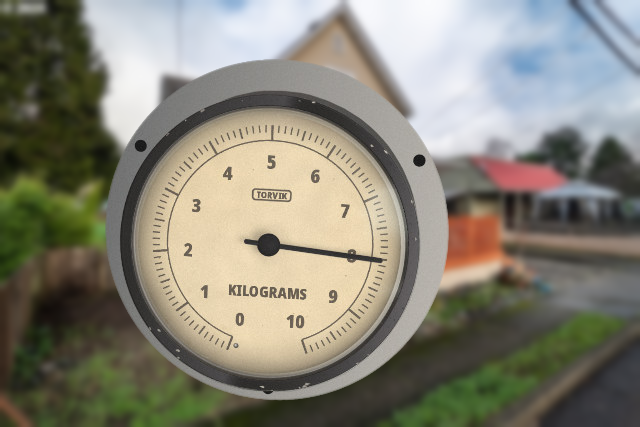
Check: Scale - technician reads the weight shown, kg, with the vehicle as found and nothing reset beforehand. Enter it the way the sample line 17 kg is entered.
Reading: 8 kg
